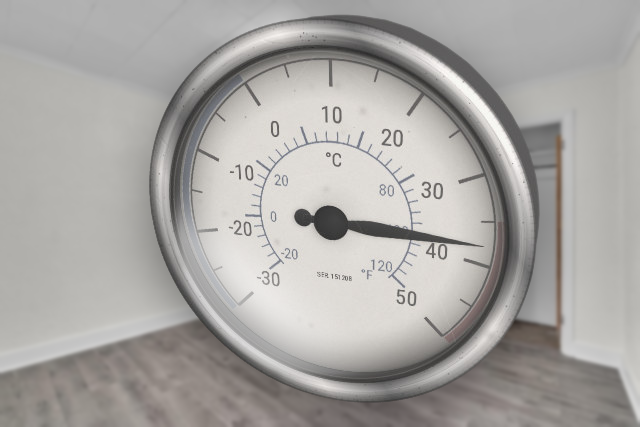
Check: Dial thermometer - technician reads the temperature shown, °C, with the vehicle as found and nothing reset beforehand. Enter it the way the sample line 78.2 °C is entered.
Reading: 37.5 °C
